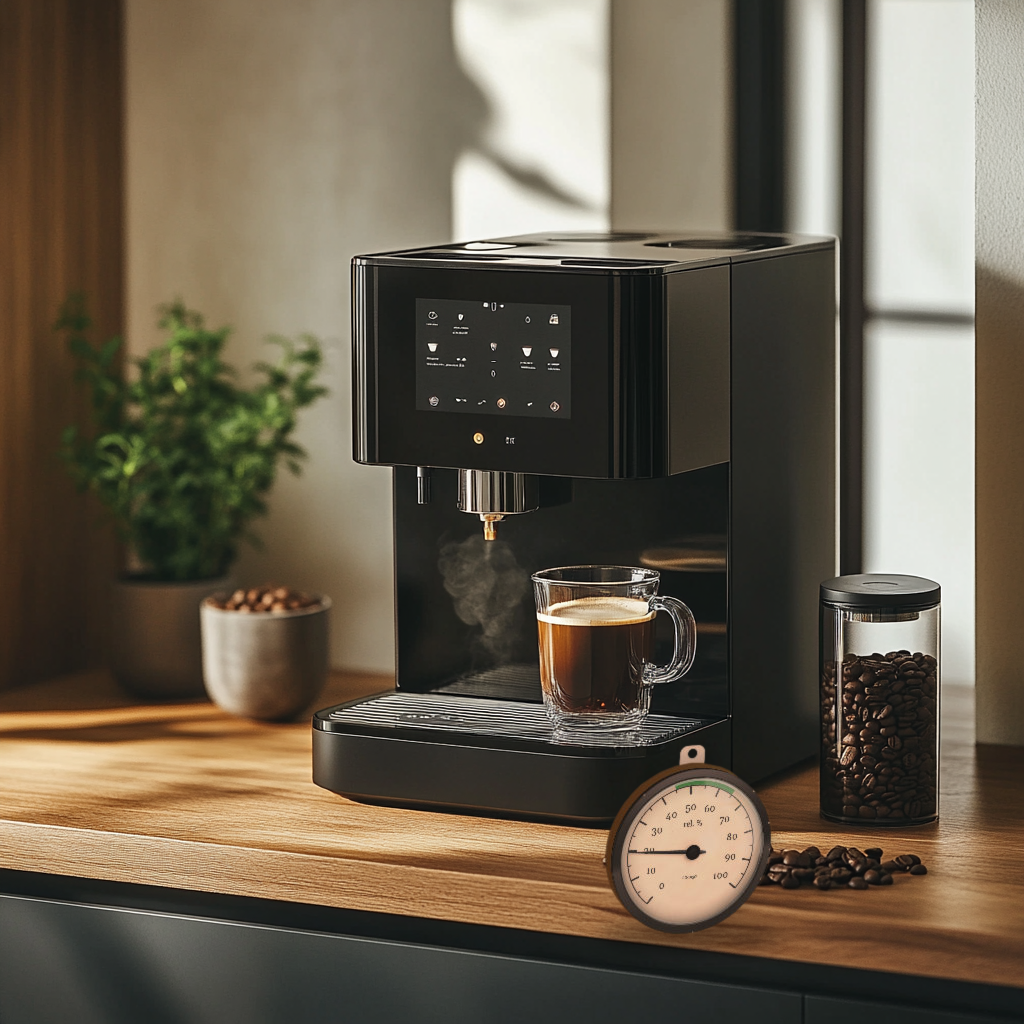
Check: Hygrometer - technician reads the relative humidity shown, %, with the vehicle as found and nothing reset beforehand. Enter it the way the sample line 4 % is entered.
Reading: 20 %
